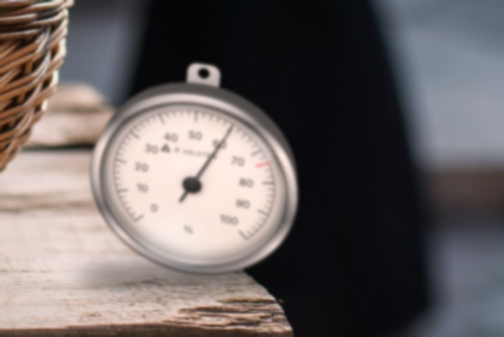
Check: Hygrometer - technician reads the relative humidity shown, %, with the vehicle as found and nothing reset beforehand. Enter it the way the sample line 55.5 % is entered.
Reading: 60 %
